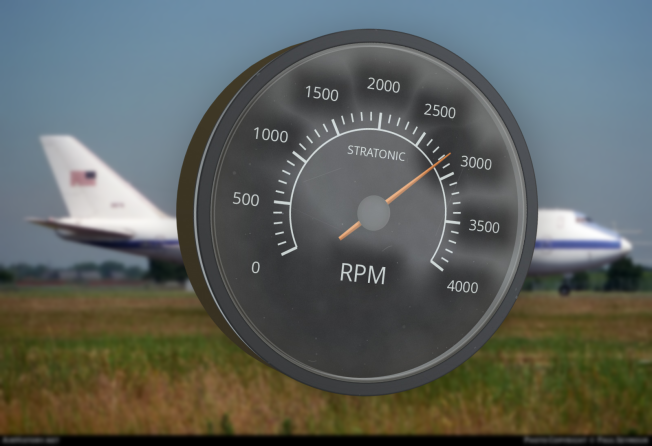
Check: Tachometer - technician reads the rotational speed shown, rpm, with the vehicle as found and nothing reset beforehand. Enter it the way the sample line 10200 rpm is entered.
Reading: 2800 rpm
